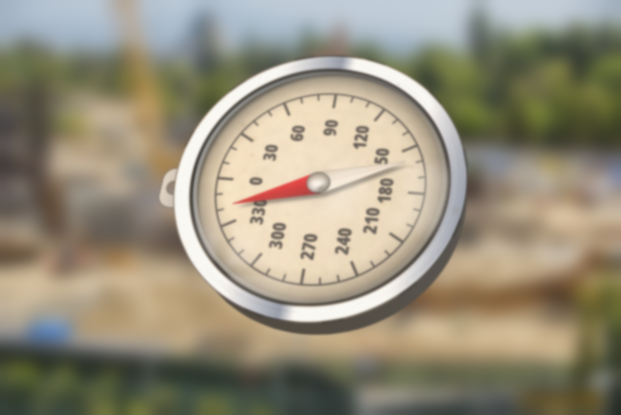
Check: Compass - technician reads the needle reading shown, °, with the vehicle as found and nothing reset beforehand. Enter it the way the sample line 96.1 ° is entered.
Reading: 340 °
